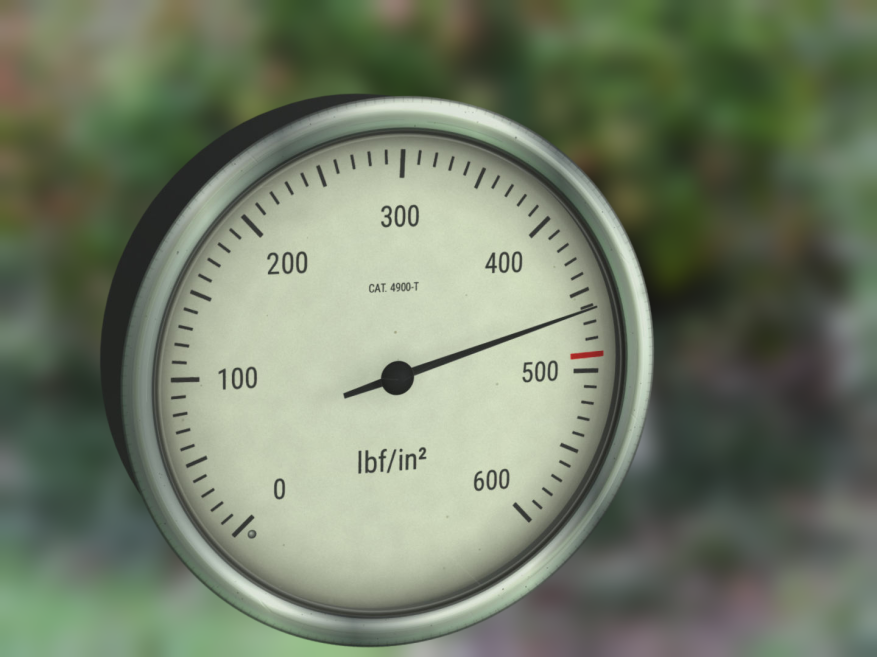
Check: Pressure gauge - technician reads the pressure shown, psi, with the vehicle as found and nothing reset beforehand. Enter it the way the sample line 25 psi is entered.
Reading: 460 psi
